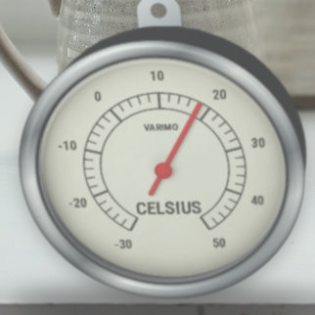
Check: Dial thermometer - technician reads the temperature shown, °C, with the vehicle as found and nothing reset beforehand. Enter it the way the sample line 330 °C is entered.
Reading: 18 °C
